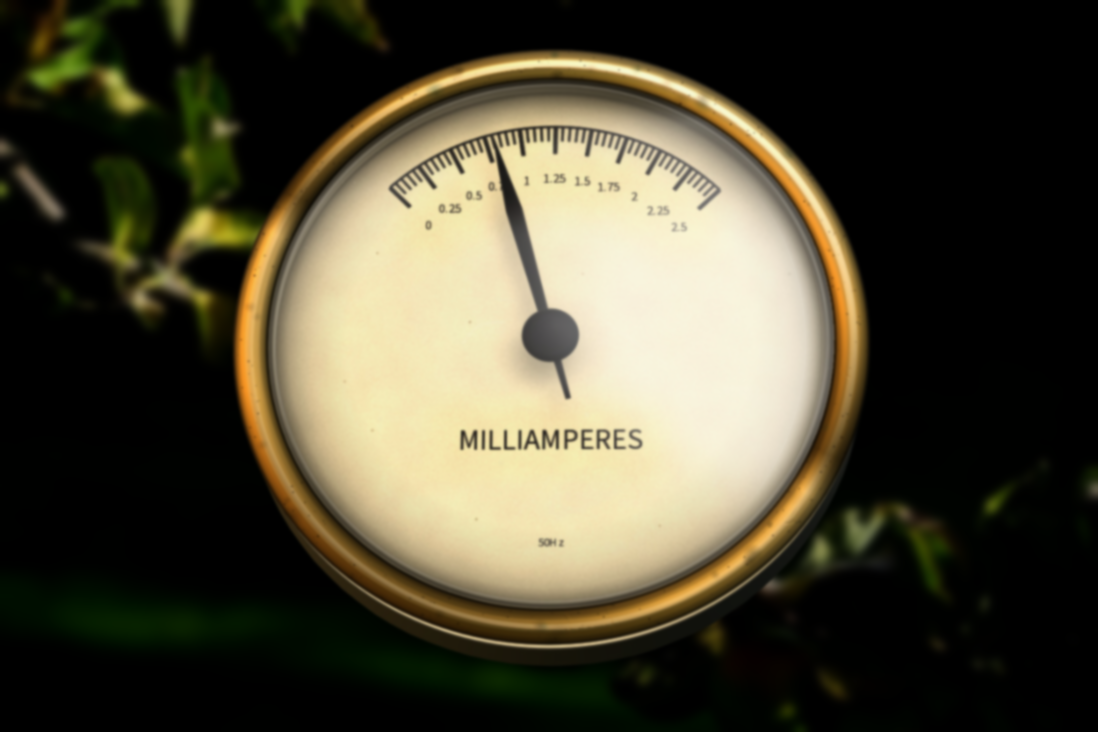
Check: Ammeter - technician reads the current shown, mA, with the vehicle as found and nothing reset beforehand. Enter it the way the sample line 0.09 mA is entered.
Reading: 0.8 mA
